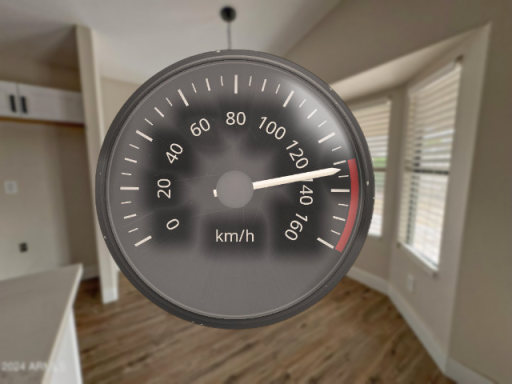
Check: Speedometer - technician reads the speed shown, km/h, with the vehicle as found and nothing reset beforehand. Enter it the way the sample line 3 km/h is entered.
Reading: 132.5 km/h
